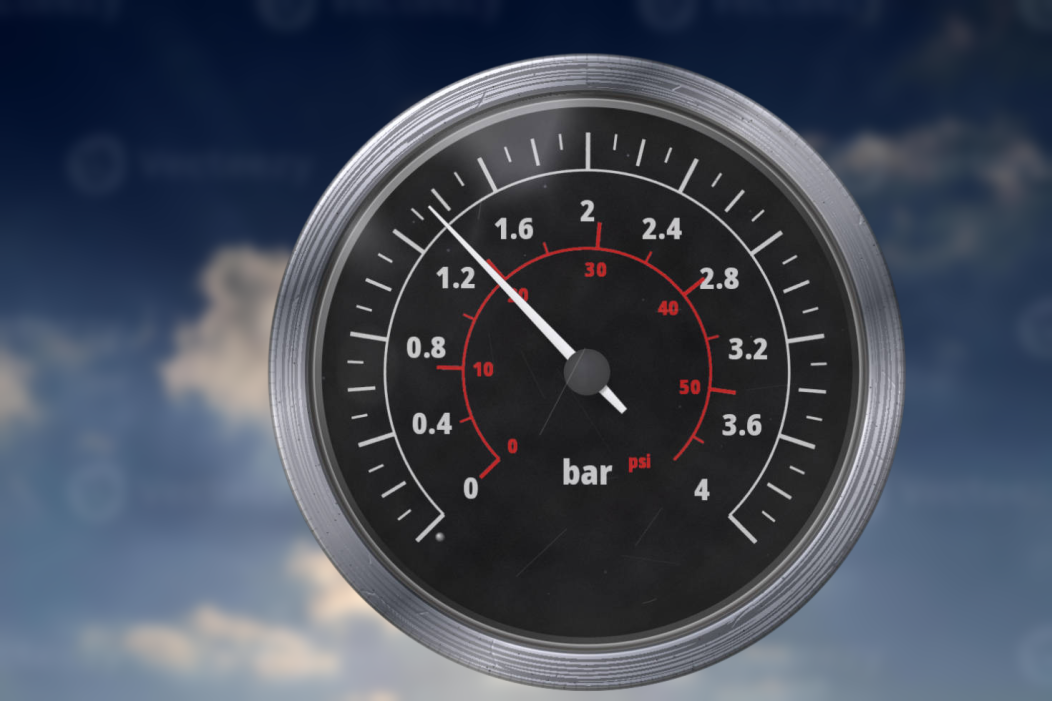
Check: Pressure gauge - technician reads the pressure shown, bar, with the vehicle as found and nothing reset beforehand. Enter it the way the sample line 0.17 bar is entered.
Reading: 1.35 bar
